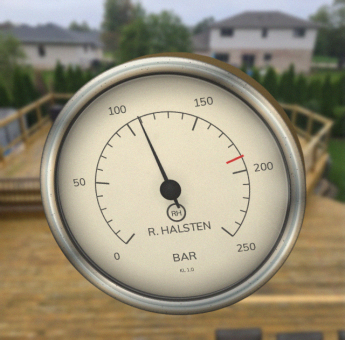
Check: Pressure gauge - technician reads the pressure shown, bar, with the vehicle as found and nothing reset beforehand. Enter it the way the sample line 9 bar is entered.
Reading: 110 bar
